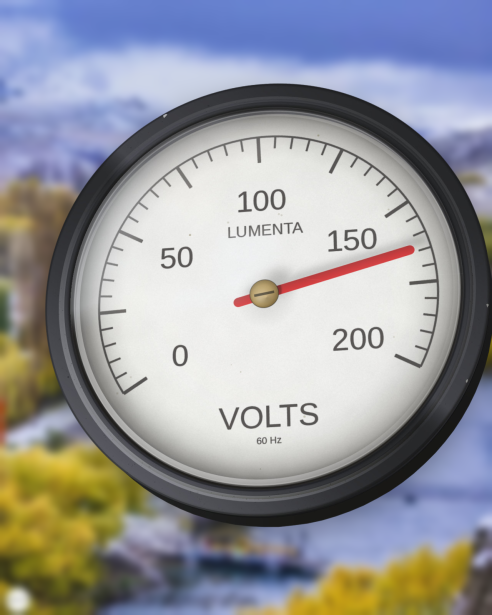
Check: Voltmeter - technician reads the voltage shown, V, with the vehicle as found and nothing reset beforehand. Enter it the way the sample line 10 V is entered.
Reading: 165 V
